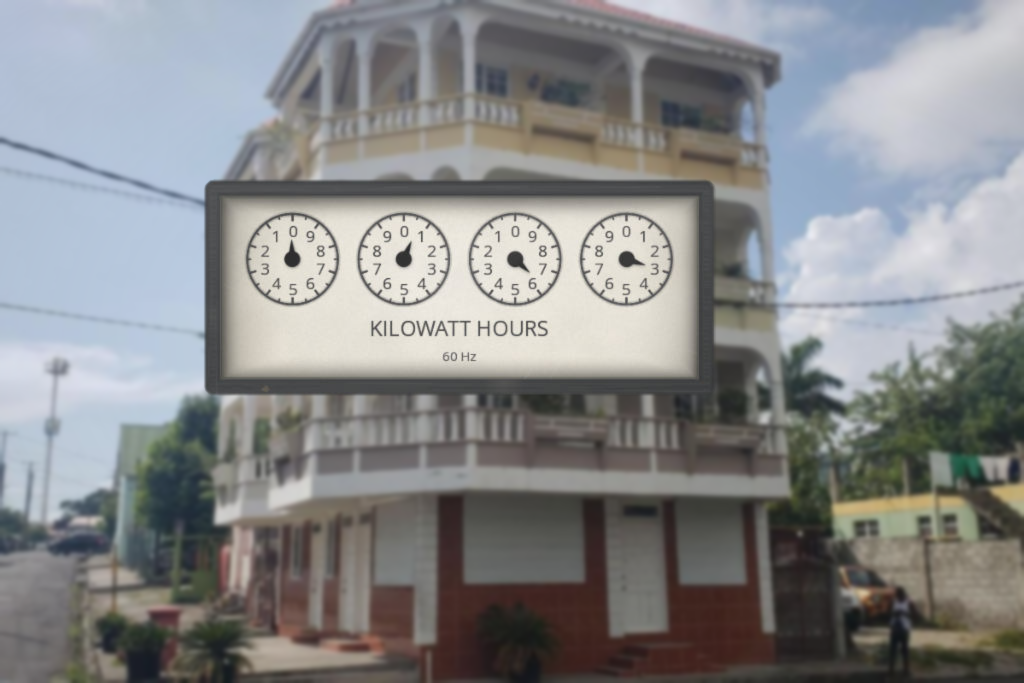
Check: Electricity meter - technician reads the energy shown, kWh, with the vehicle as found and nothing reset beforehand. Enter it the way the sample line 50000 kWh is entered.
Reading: 63 kWh
